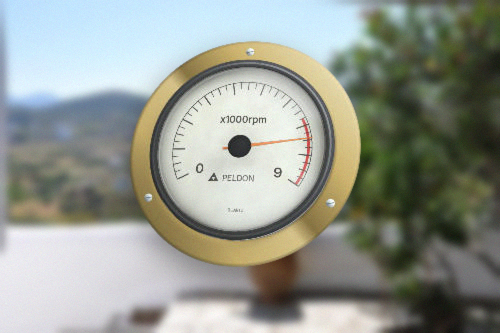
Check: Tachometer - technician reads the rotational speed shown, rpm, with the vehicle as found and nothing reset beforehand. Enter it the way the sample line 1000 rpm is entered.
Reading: 7500 rpm
